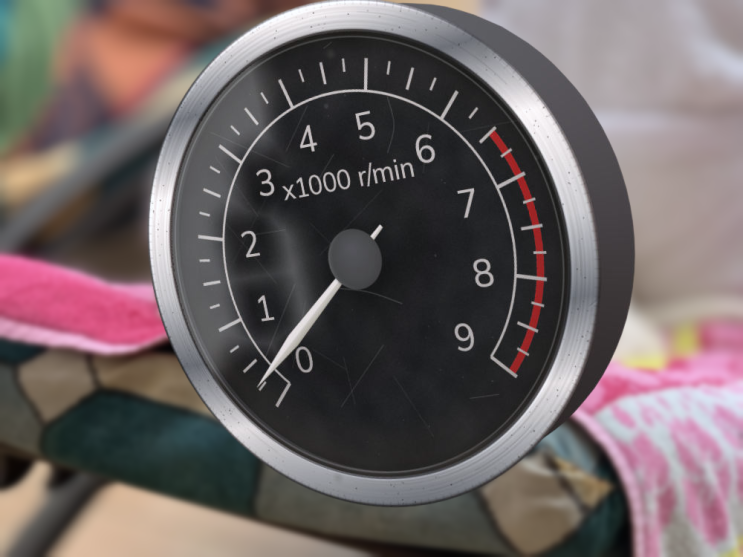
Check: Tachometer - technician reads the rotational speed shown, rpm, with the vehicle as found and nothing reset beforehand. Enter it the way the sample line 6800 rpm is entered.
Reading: 250 rpm
